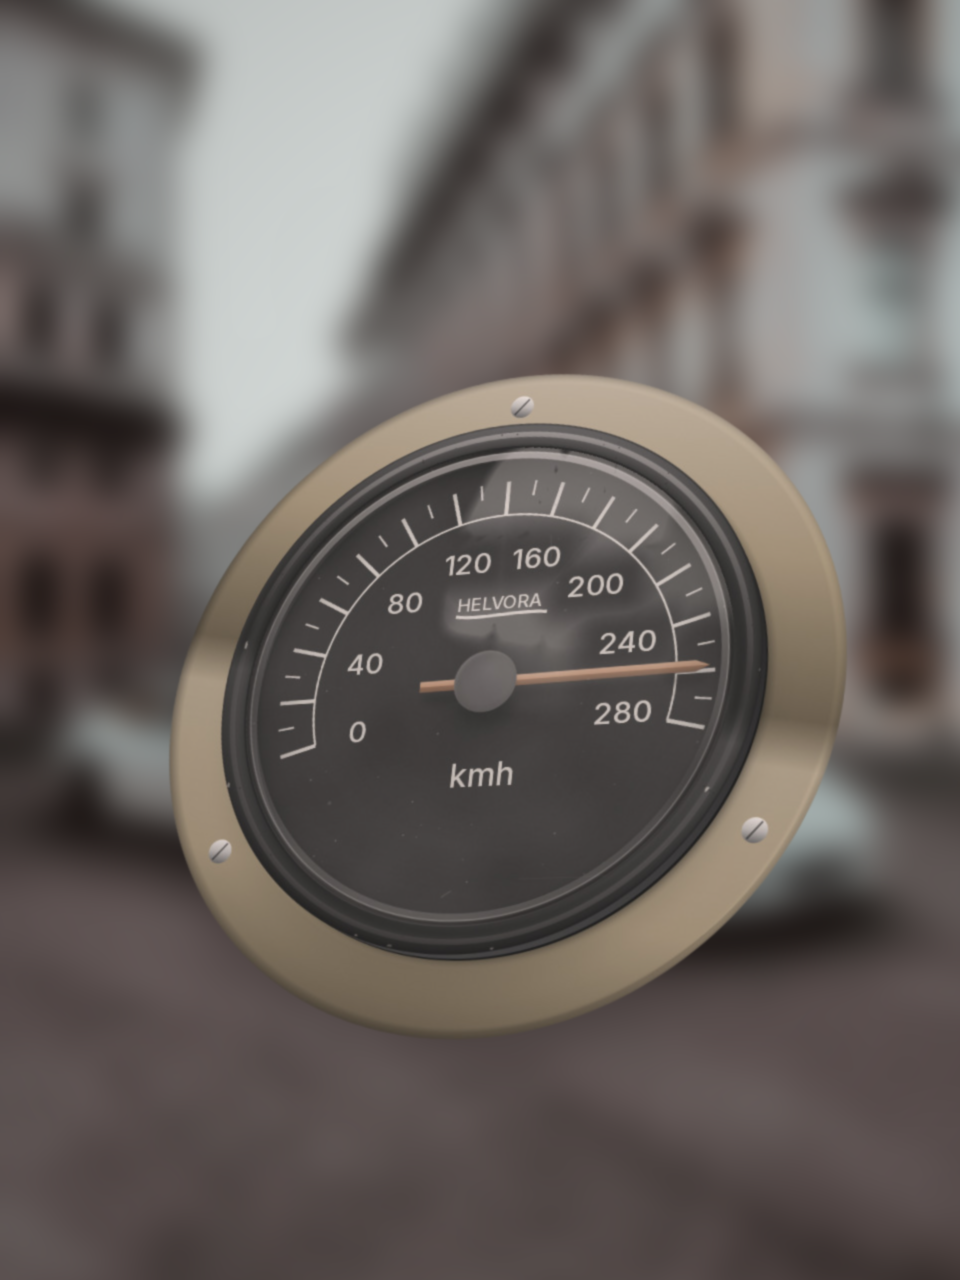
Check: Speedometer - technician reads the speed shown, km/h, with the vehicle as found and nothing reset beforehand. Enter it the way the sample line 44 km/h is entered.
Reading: 260 km/h
